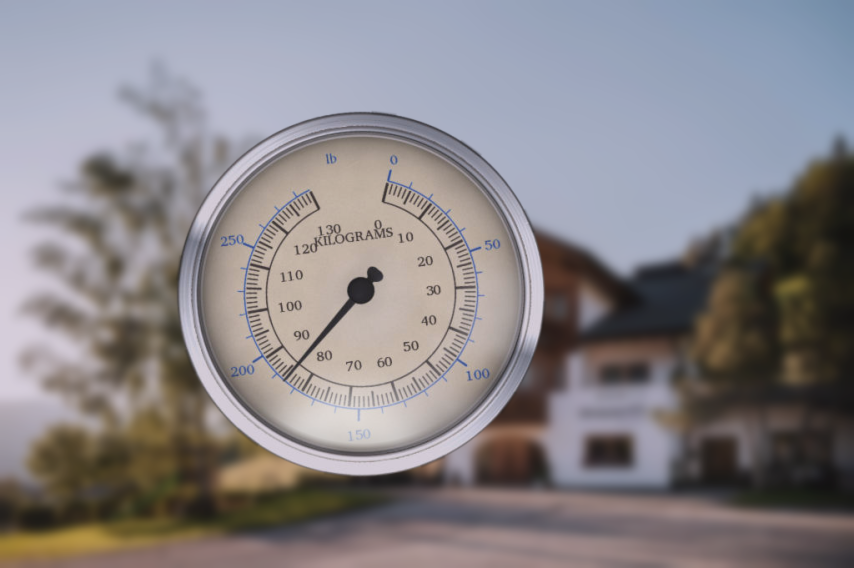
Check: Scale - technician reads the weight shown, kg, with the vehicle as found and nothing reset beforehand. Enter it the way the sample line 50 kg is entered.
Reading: 84 kg
